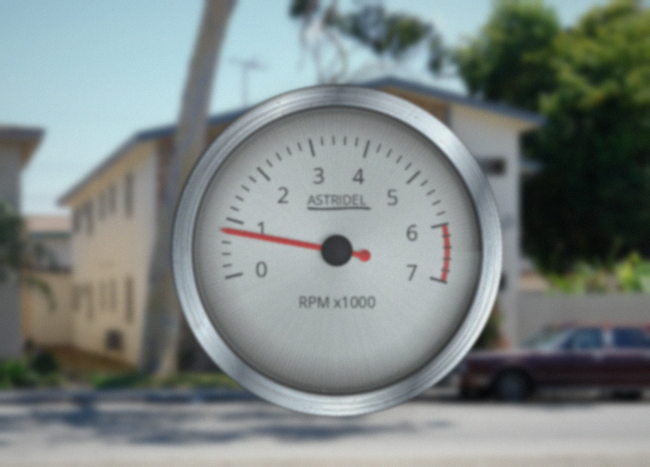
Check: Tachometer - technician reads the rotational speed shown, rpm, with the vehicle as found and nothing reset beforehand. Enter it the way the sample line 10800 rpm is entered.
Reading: 800 rpm
